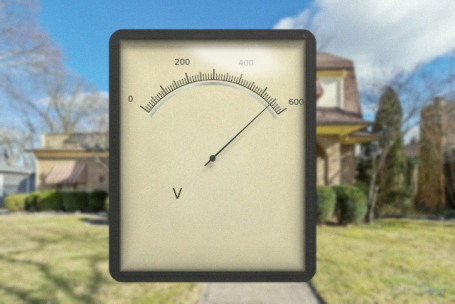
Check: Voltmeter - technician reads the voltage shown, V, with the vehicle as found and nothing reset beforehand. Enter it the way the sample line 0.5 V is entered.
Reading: 550 V
